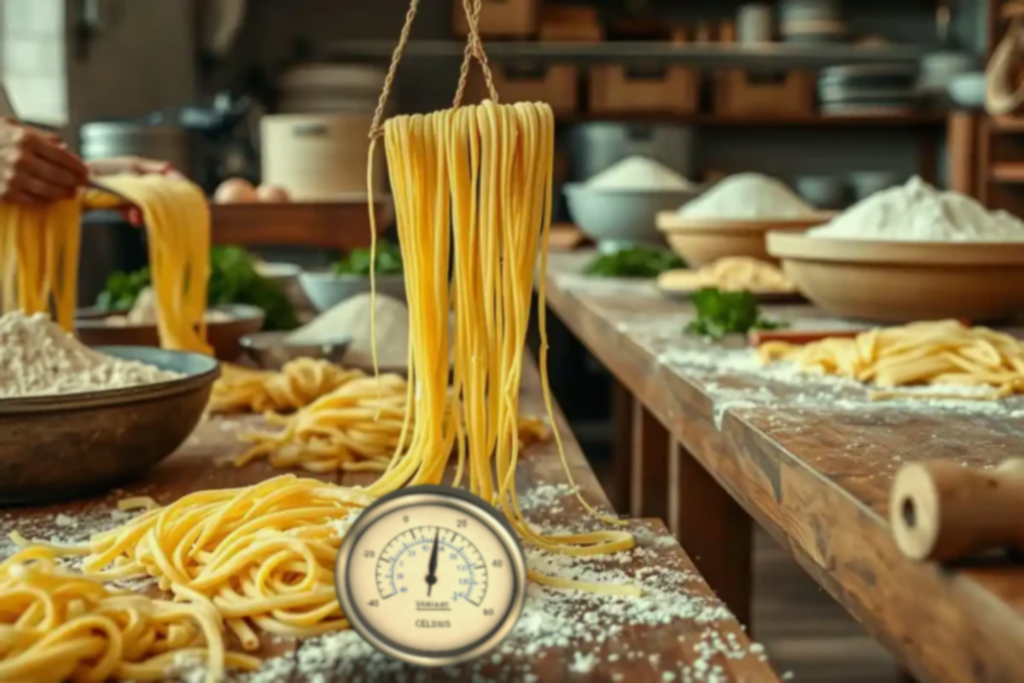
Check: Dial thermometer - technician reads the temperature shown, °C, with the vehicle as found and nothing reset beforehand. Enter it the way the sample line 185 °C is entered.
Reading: 12 °C
